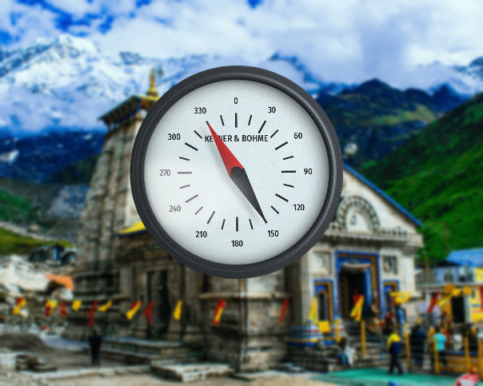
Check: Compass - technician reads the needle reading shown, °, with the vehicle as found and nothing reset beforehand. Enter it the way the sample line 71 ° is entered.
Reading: 330 °
